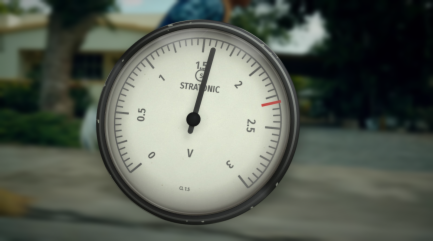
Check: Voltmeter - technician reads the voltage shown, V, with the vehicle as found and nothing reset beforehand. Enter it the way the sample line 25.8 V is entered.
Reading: 1.6 V
